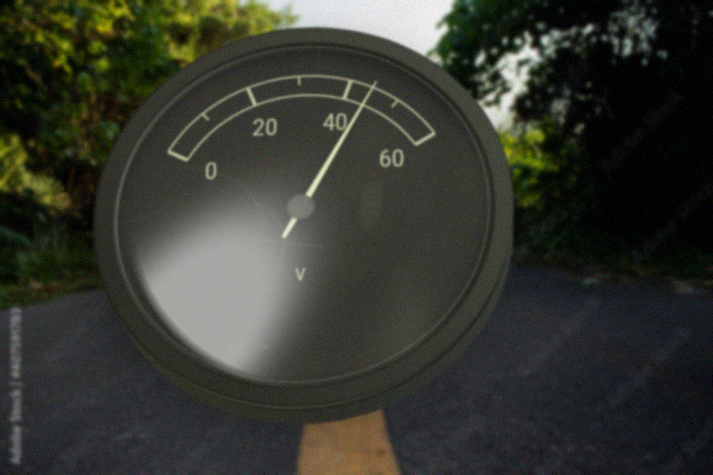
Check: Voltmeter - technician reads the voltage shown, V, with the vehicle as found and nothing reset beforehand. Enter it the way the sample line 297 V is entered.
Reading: 45 V
